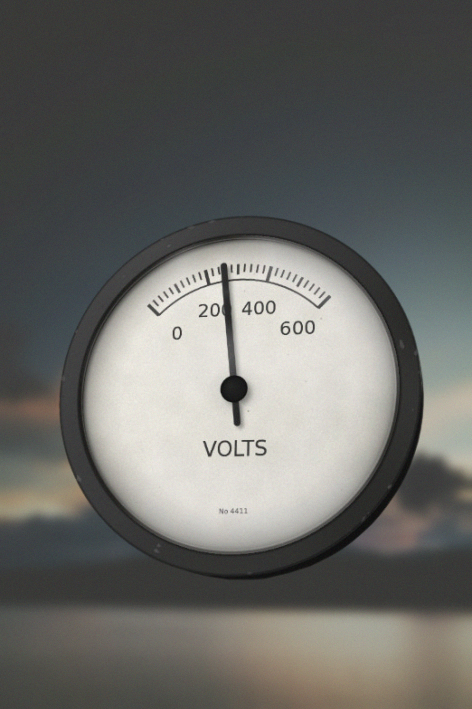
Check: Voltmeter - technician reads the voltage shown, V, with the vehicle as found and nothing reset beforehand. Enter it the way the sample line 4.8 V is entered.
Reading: 260 V
